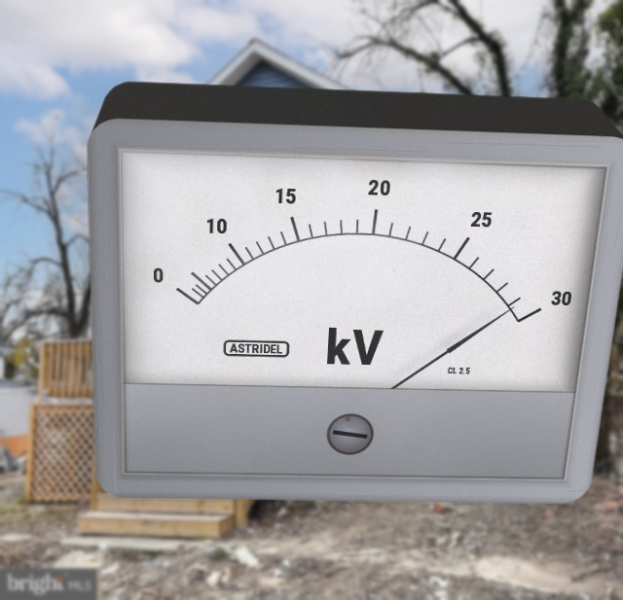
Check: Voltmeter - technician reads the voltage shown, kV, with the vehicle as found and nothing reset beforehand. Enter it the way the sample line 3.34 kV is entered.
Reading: 29 kV
